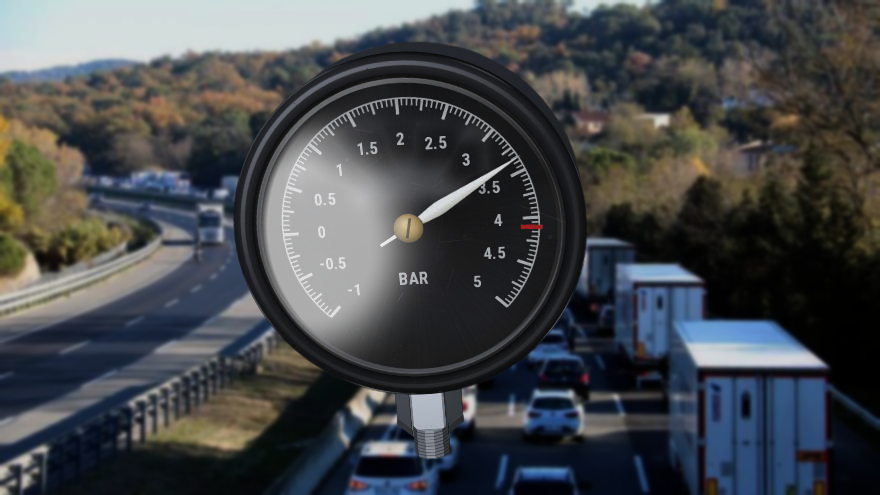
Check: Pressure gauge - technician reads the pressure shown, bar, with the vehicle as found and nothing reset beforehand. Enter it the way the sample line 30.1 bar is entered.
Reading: 3.35 bar
